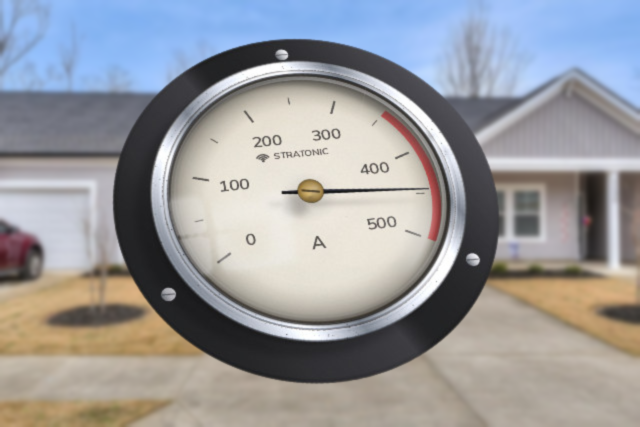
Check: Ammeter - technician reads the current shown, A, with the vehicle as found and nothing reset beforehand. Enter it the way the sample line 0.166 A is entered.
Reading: 450 A
